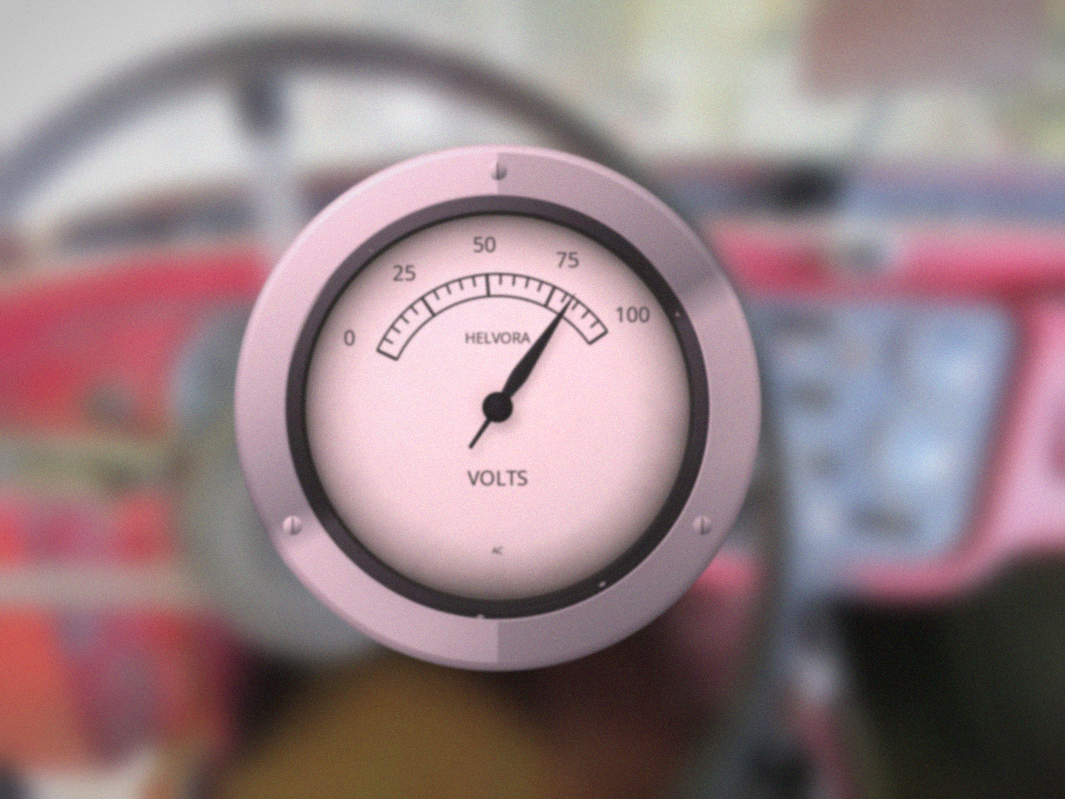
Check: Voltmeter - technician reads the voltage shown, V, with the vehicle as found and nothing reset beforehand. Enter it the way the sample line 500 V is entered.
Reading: 82.5 V
